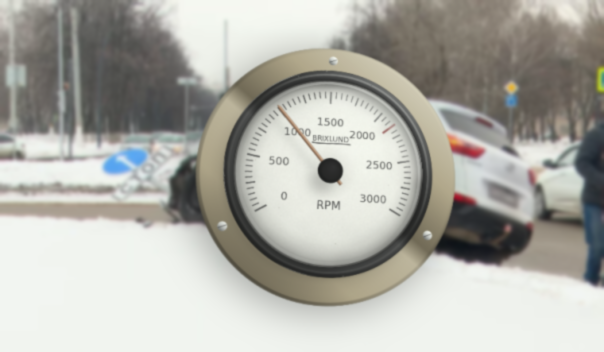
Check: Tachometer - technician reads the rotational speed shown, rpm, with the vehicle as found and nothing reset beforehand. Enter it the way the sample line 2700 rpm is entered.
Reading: 1000 rpm
